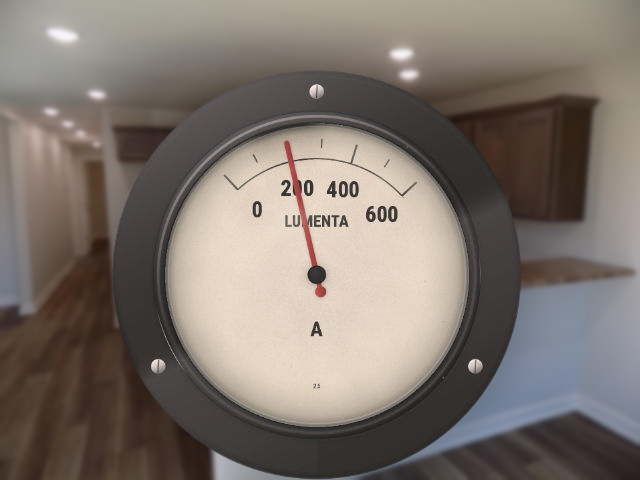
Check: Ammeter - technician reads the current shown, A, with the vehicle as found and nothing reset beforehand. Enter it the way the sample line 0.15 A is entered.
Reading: 200 A
